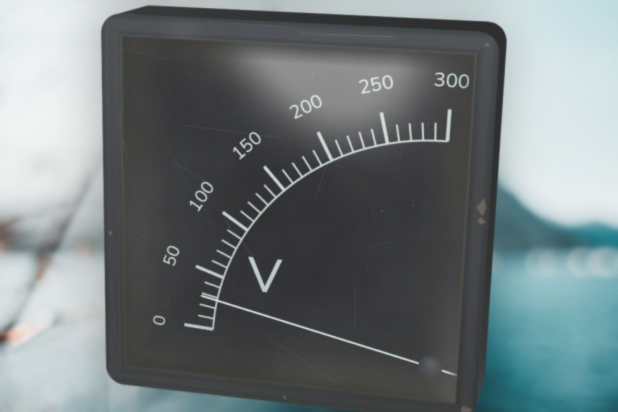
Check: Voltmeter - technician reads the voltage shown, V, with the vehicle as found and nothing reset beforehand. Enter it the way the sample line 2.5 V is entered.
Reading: 30 V
